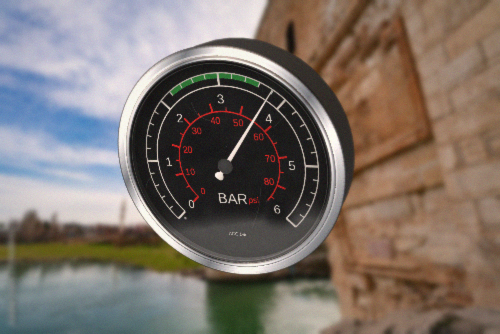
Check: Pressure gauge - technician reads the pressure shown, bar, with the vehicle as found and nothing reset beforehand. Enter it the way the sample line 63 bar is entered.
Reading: 3.8 bar
